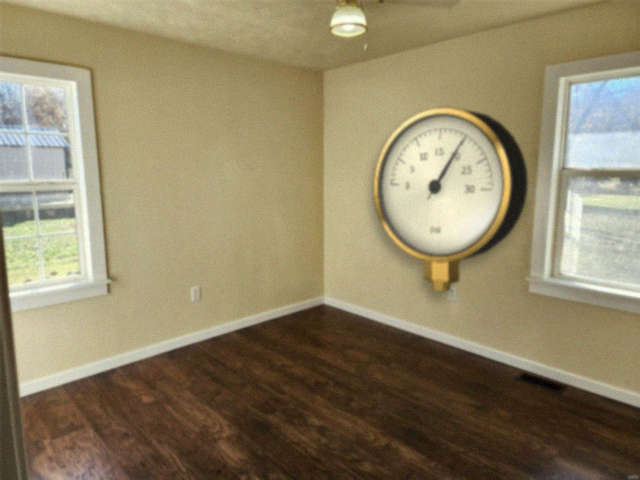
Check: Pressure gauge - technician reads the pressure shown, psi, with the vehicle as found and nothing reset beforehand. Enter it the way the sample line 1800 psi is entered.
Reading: 20 psi
